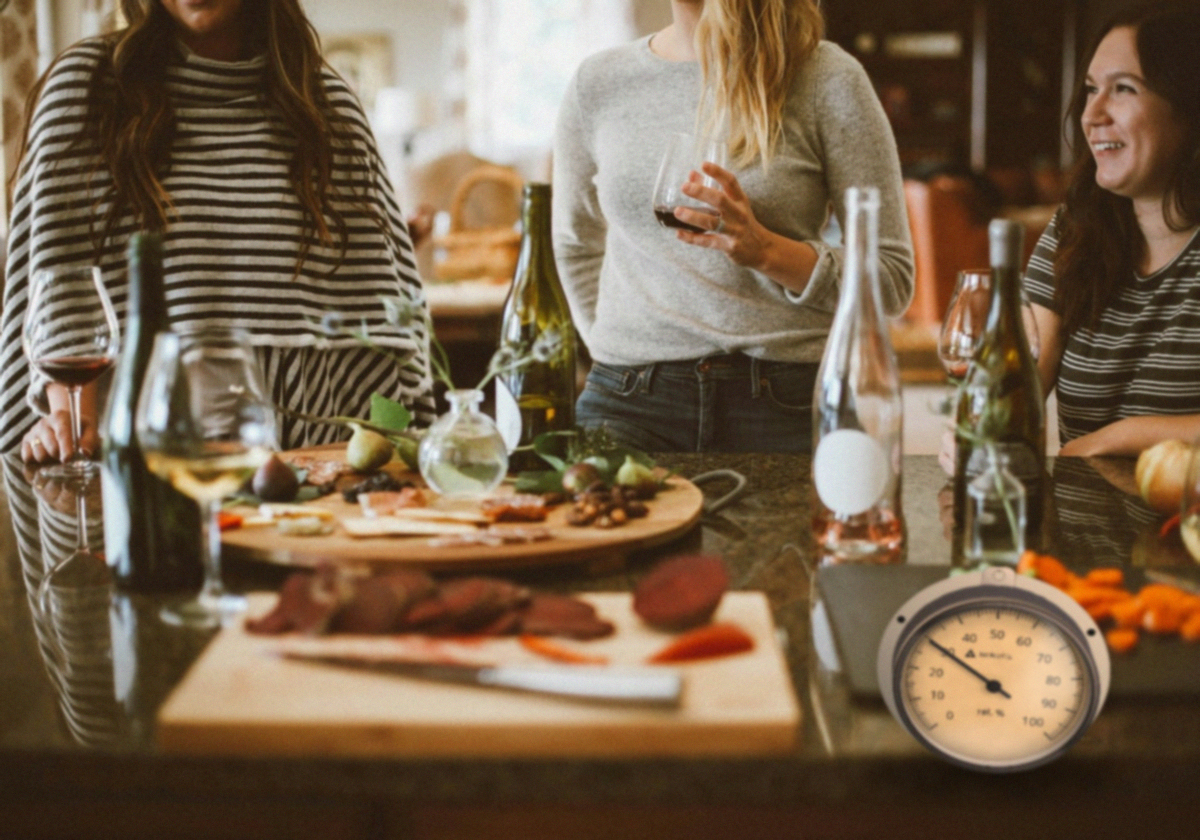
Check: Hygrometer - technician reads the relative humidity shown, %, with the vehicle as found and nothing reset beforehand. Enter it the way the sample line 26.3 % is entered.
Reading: 30 %
